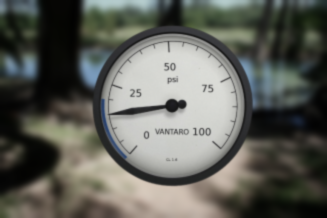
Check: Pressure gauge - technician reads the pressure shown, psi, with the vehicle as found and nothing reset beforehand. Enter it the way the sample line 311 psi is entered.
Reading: 15 psi
